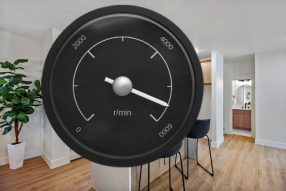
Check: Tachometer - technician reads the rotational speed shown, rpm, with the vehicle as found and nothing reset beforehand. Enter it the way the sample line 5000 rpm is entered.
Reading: 5500 rpm
